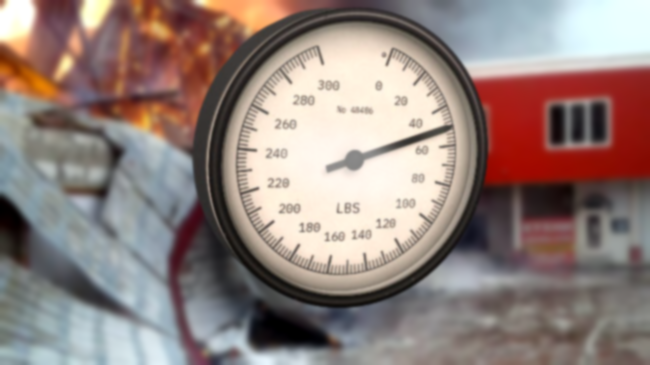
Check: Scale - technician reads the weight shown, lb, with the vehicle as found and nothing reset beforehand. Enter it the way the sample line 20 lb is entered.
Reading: 50 lb
